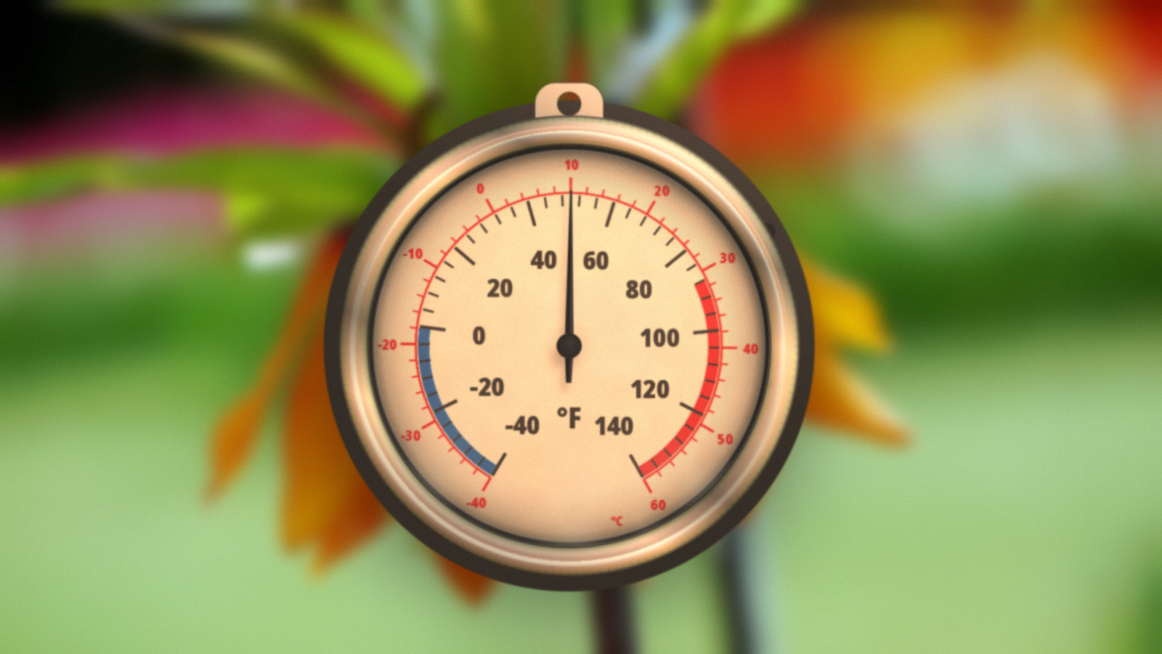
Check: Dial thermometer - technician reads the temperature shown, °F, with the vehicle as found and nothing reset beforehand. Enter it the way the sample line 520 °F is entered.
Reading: 50 °F
